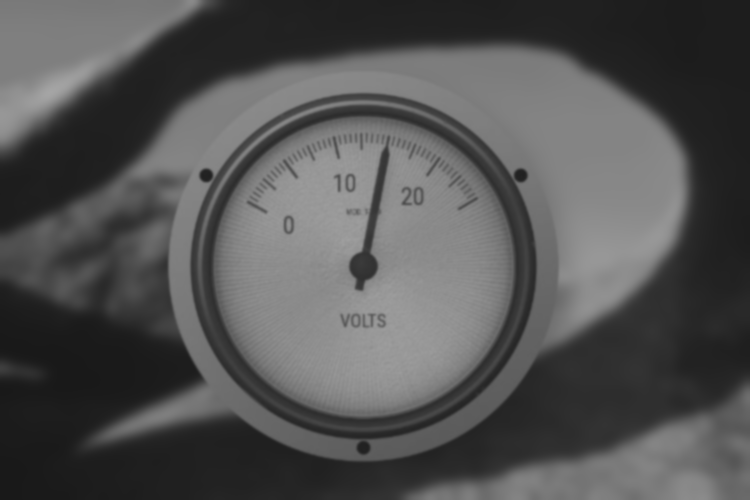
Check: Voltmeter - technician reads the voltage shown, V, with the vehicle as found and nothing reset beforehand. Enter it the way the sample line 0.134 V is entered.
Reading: 15 V
